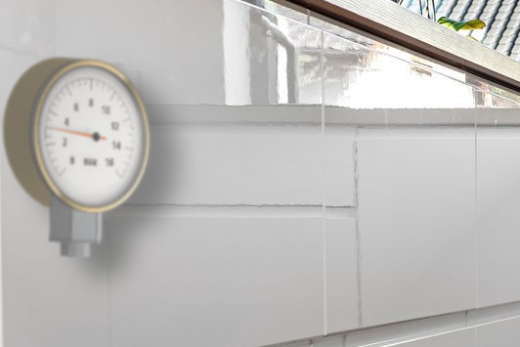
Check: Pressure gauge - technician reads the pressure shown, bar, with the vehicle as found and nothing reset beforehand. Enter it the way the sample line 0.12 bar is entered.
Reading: 3 bar
